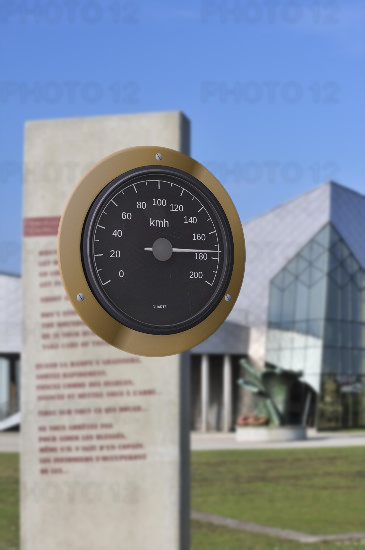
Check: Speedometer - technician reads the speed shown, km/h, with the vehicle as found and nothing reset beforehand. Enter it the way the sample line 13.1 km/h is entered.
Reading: 175 km/h
